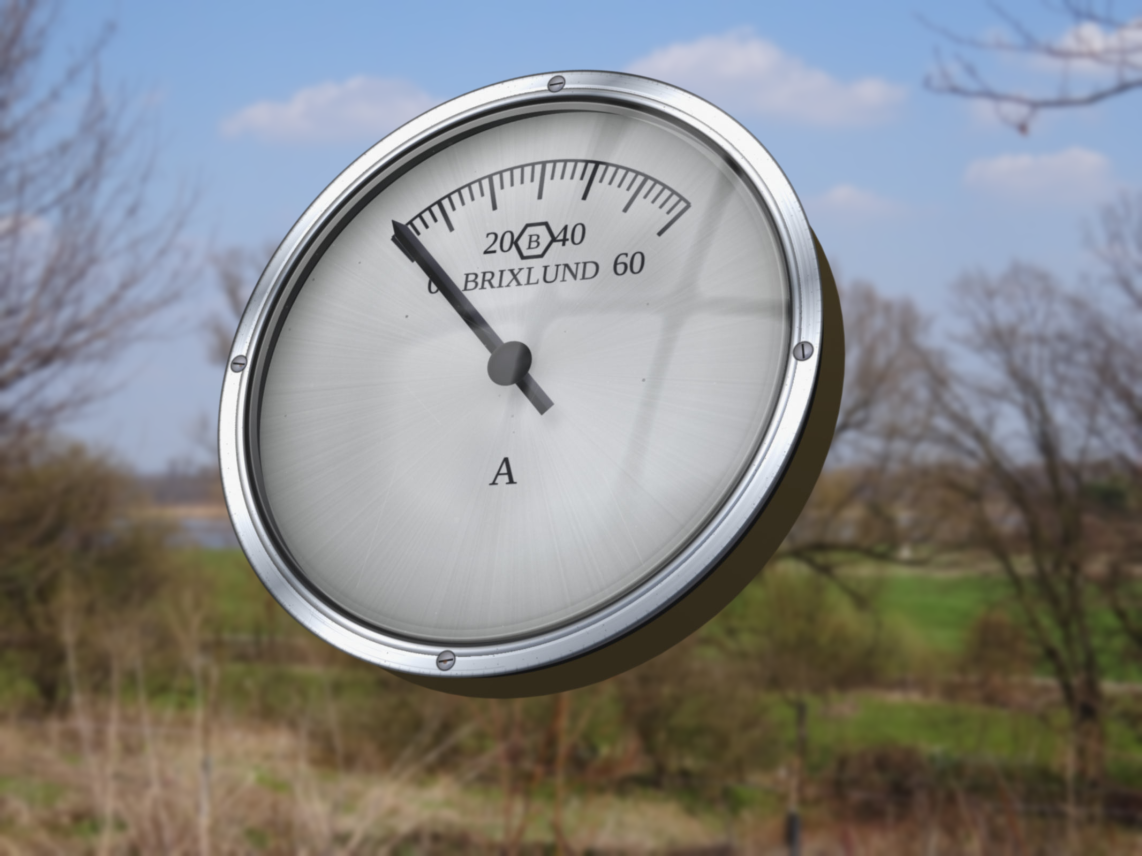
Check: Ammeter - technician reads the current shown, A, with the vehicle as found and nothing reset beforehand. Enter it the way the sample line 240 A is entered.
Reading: 2 A
